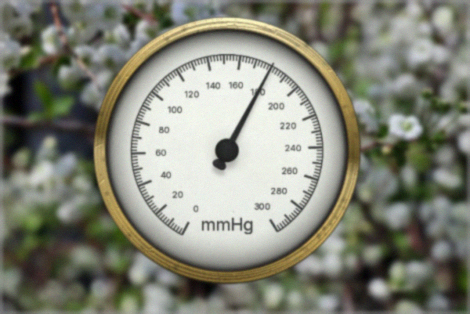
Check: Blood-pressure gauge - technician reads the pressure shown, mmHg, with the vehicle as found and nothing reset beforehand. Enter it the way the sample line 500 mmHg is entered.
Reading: 180 mmHg
